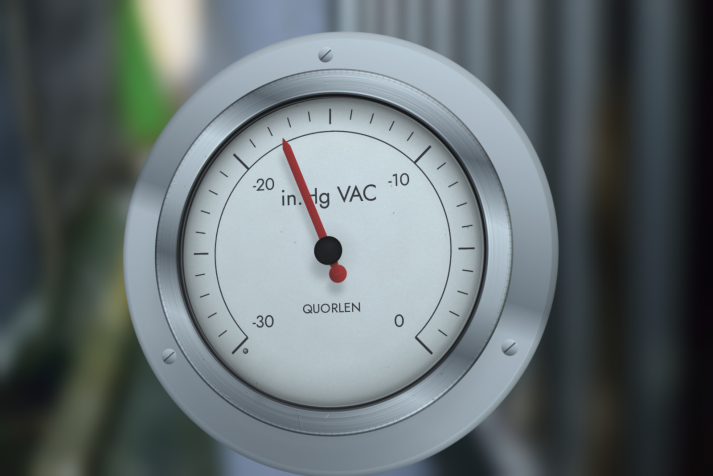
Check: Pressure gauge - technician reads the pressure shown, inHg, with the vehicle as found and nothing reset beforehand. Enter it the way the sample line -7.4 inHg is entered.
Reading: -17.5 inHg
